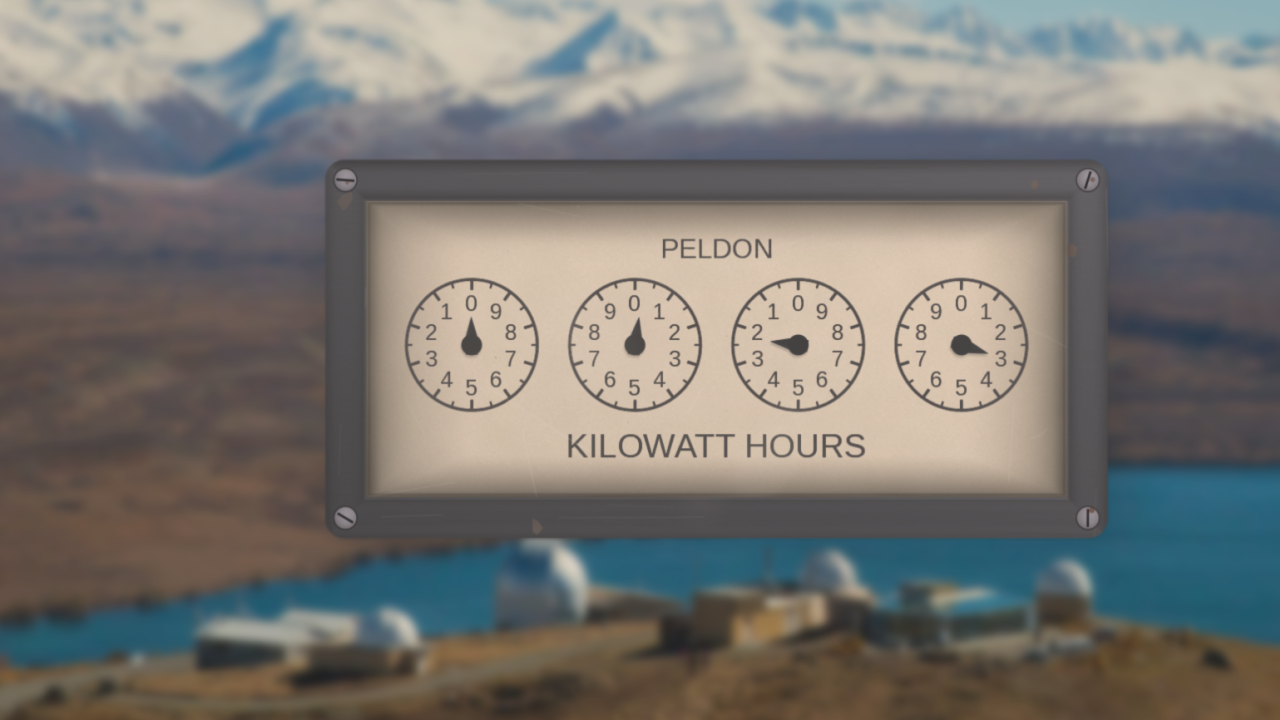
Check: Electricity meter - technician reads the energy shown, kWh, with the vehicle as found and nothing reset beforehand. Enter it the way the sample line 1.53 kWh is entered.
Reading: 23 kWh
